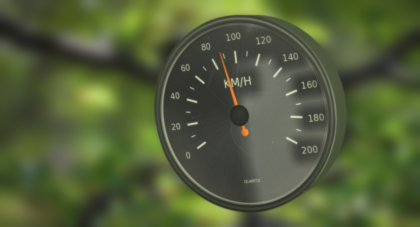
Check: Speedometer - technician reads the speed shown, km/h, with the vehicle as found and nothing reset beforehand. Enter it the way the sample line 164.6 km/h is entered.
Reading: 90 km/h
